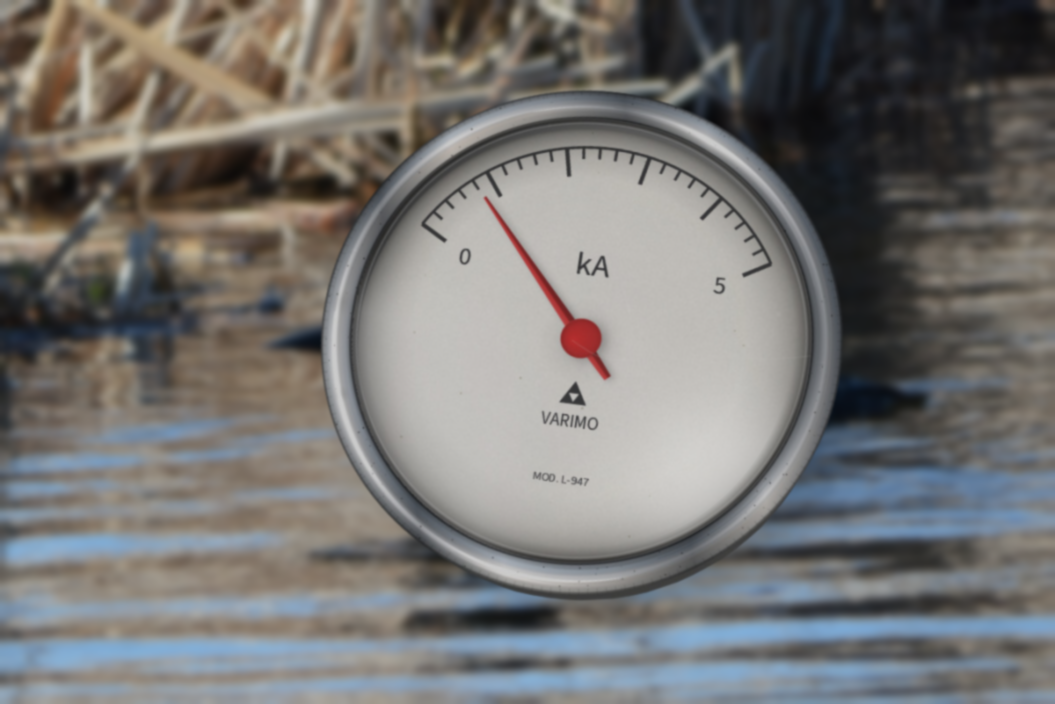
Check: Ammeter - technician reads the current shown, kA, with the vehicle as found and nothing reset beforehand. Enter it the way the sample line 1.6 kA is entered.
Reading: 0.8 kA
